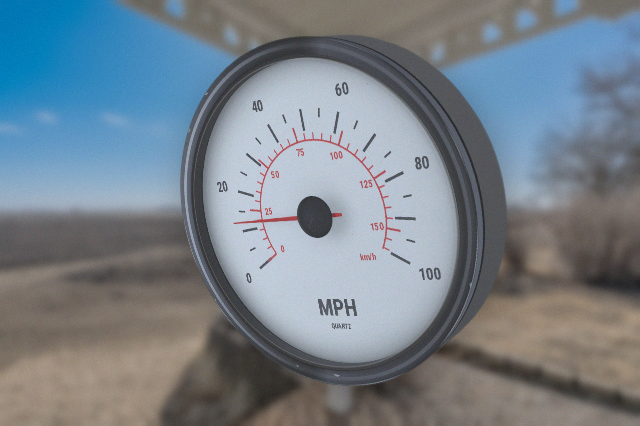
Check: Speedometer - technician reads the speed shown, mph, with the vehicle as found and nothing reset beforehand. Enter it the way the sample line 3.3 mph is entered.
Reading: 12.5 mph
